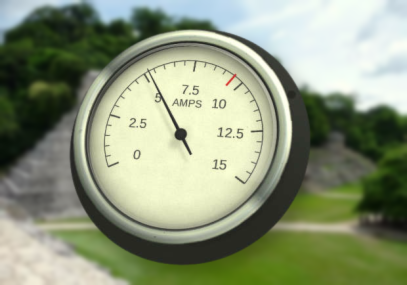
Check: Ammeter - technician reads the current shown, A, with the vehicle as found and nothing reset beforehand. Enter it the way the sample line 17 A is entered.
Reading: 5.25 A
